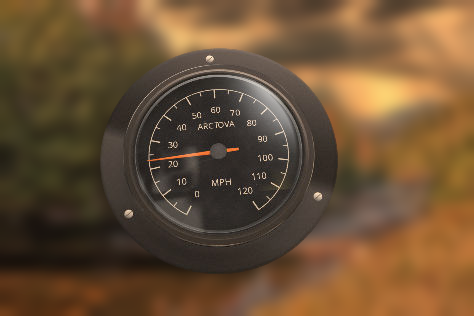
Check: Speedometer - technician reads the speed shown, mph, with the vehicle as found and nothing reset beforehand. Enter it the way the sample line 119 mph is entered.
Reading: 22.5 mph
